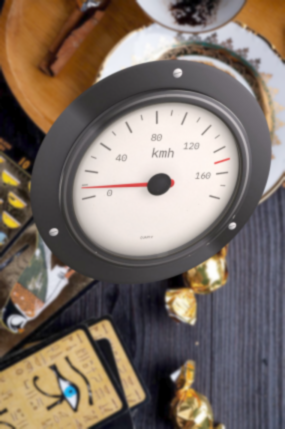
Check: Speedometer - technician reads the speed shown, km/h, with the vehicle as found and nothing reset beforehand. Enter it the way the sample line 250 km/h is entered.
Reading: 10 km/h
